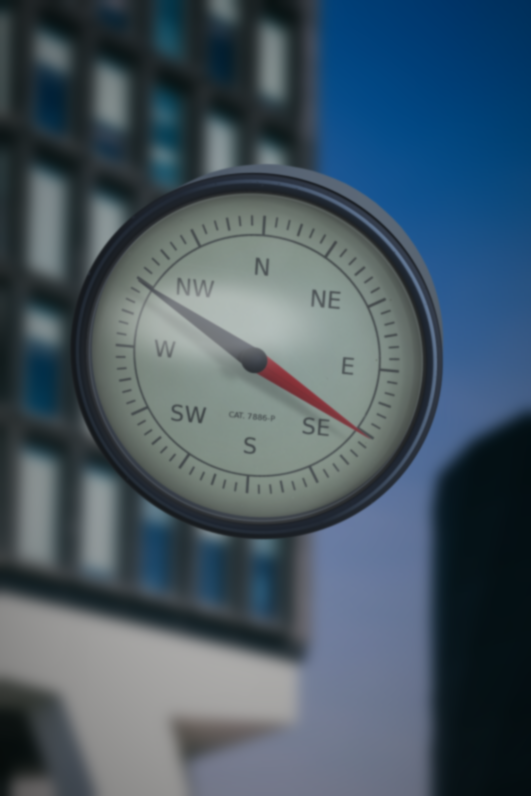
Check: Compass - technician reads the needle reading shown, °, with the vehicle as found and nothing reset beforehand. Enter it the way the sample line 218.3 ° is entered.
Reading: 120 °
